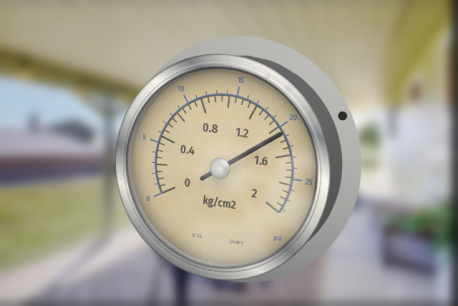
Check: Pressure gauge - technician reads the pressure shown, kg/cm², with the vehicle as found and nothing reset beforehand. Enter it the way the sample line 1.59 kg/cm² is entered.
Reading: 1.45 kg/cm²
